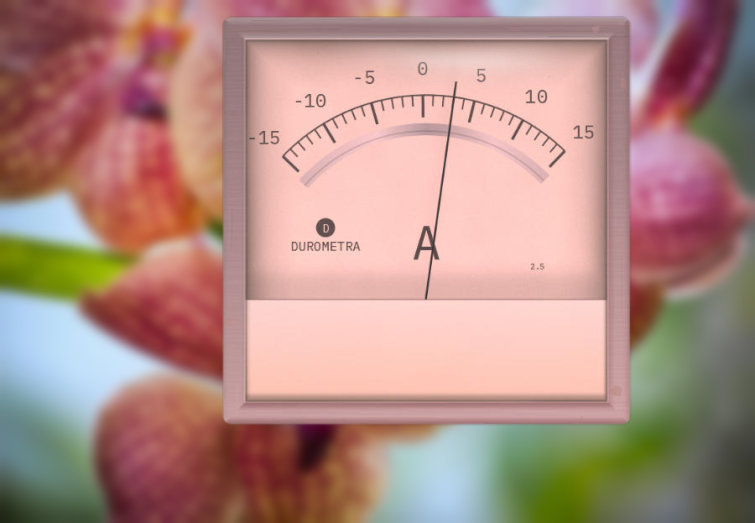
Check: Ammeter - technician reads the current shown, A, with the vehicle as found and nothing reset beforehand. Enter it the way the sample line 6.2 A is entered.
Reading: 3 A
